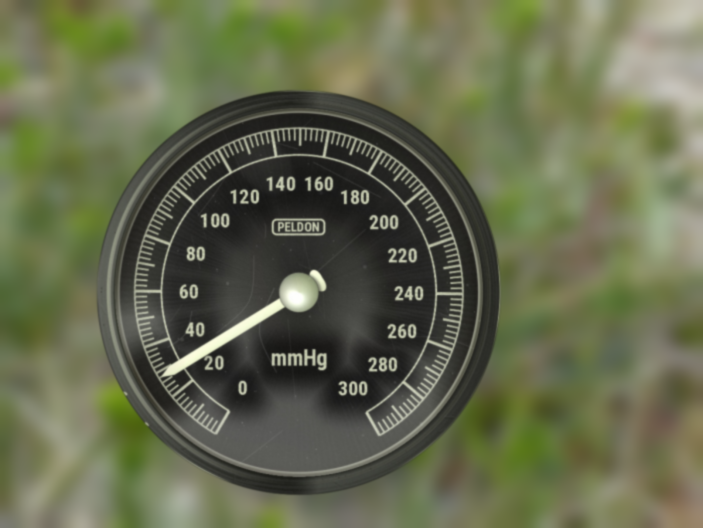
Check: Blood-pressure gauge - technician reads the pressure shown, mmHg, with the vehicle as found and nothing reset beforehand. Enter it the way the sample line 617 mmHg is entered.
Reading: 28 mmHg
